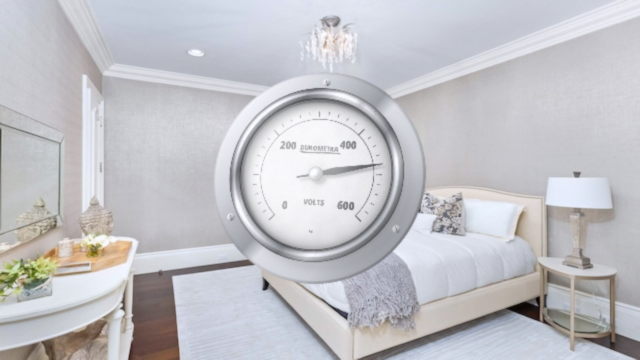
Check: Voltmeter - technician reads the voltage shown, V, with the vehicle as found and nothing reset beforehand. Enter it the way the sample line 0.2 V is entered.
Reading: 480 V
